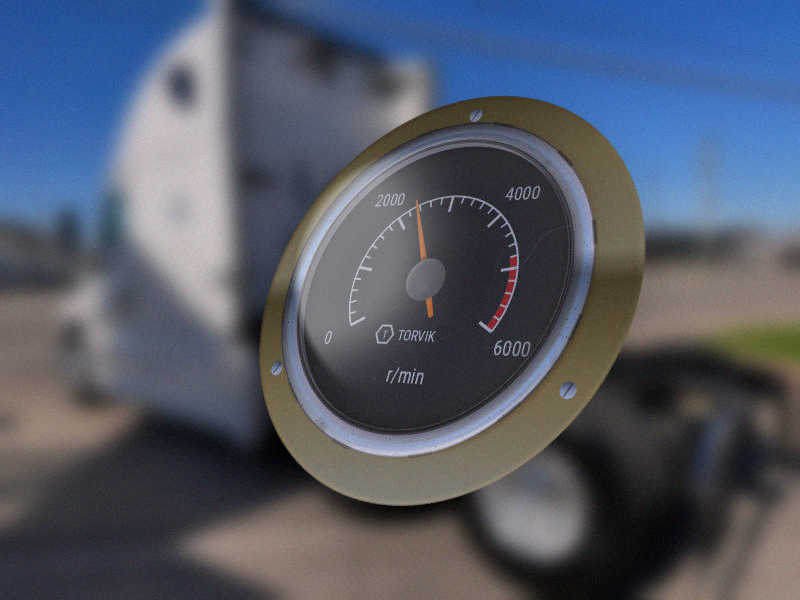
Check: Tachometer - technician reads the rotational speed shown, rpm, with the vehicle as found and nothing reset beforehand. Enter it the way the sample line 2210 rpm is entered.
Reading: 2400 rpm
